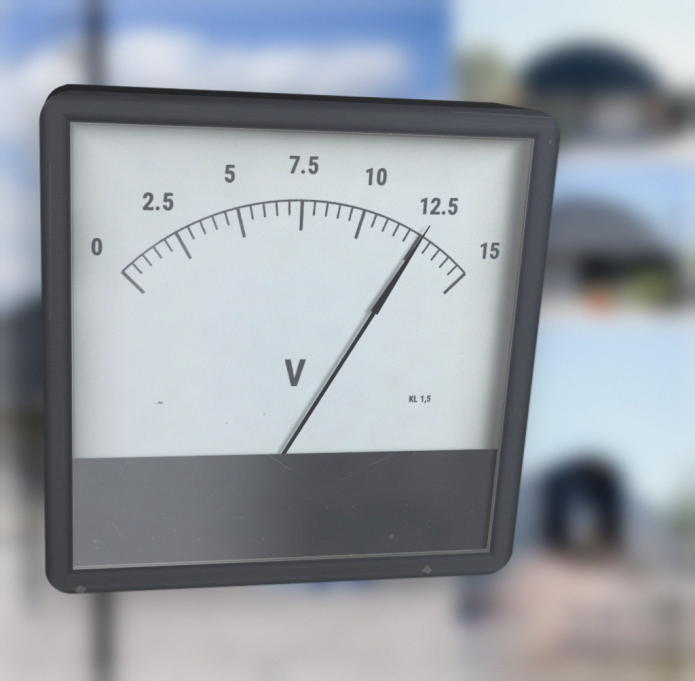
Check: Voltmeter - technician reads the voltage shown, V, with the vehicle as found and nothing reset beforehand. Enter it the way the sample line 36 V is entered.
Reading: 12.5 V
